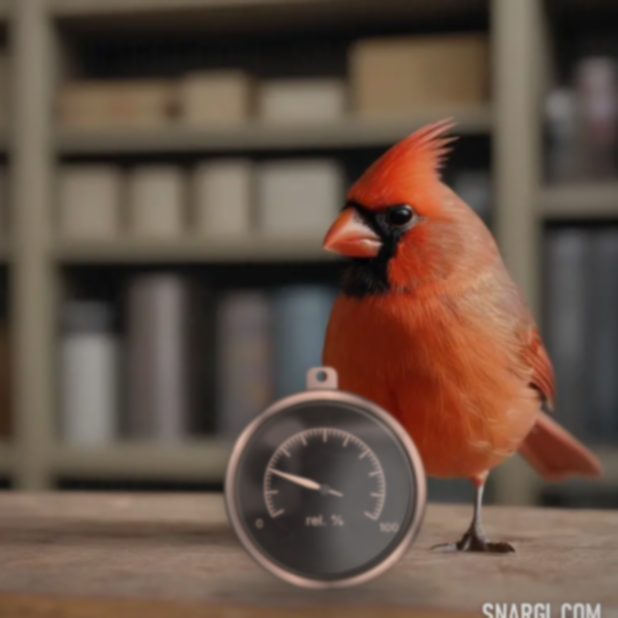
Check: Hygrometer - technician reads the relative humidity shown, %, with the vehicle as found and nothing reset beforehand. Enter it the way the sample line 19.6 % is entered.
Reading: 20 %
